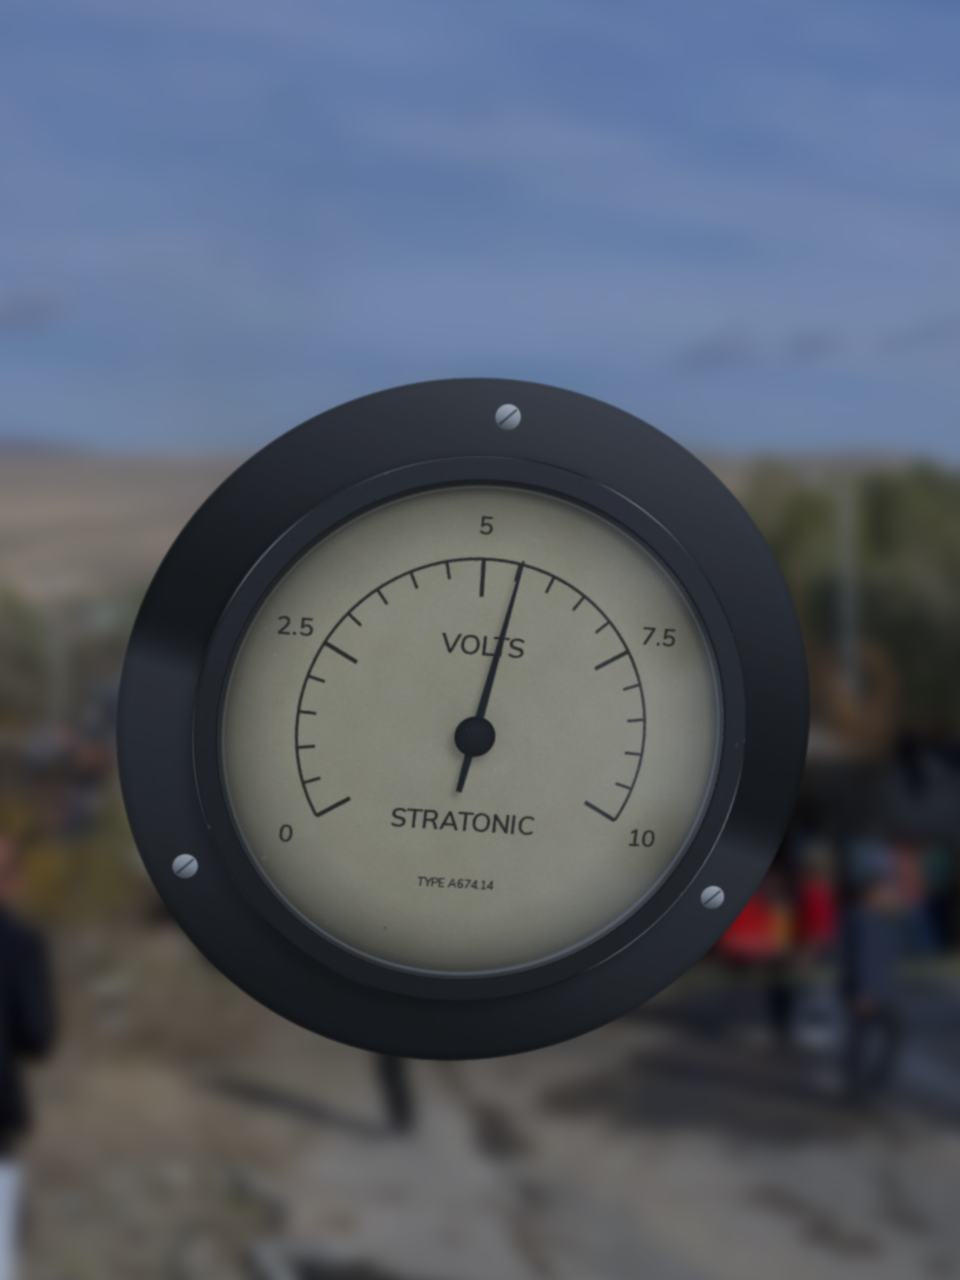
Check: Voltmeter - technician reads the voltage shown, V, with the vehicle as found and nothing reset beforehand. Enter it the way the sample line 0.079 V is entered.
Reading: 5.5 V
